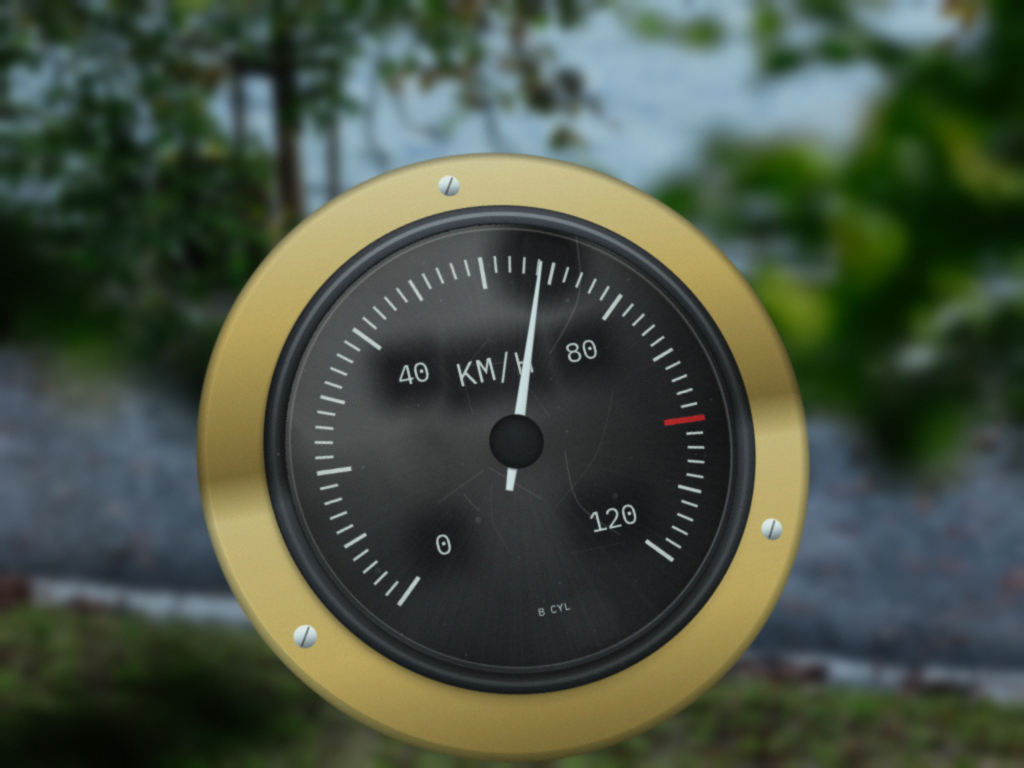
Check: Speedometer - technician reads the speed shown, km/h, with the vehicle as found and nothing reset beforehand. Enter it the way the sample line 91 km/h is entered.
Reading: 68 km/h
